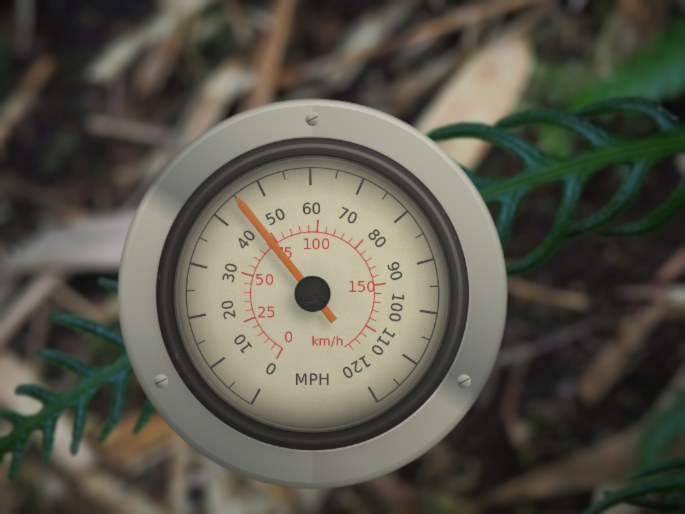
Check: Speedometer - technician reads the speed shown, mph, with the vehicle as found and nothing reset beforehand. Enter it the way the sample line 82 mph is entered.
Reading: 45 mph
